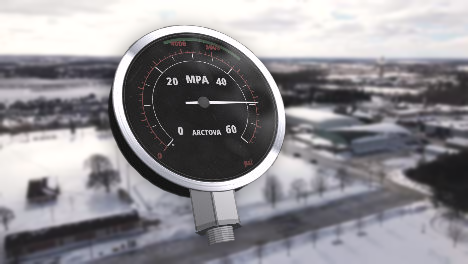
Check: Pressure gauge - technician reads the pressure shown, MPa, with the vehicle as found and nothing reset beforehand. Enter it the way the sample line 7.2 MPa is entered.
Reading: 50 MPa
